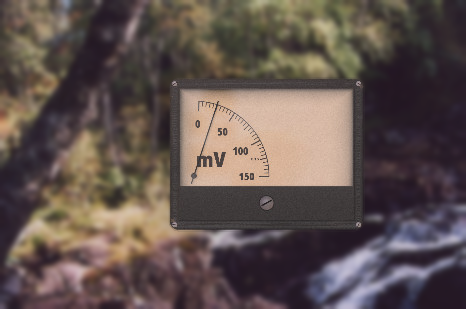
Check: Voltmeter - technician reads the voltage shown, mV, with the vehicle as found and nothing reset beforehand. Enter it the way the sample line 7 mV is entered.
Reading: 25 mV
